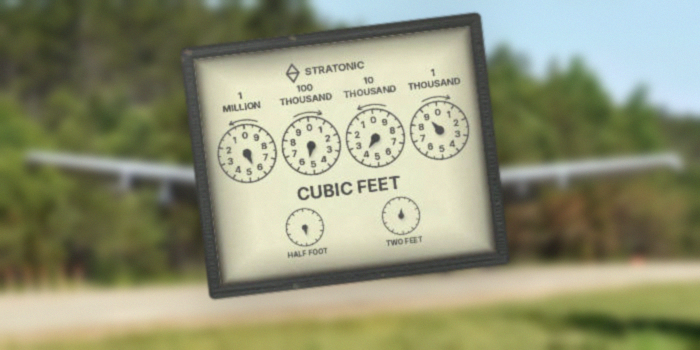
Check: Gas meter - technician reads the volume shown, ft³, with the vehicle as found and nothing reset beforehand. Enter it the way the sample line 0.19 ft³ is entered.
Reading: 553900 ft³
